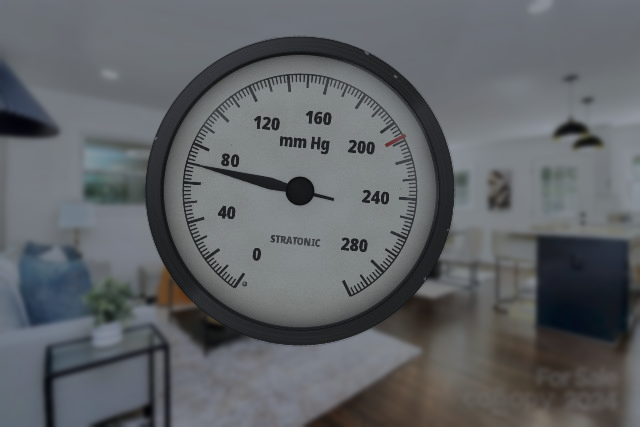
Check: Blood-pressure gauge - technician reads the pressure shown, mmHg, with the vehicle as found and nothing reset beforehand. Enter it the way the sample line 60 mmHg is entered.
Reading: 70 mmHg
